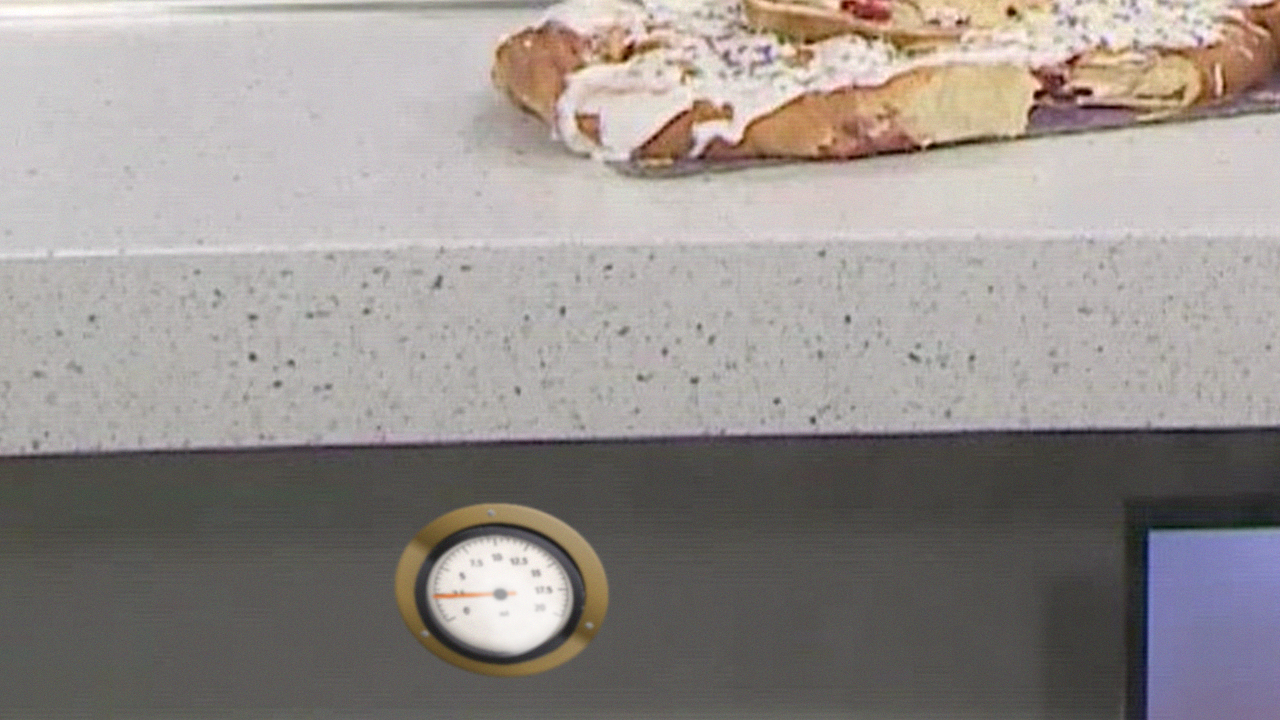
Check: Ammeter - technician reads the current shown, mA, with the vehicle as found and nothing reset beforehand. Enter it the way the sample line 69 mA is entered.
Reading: 2.5 mA
